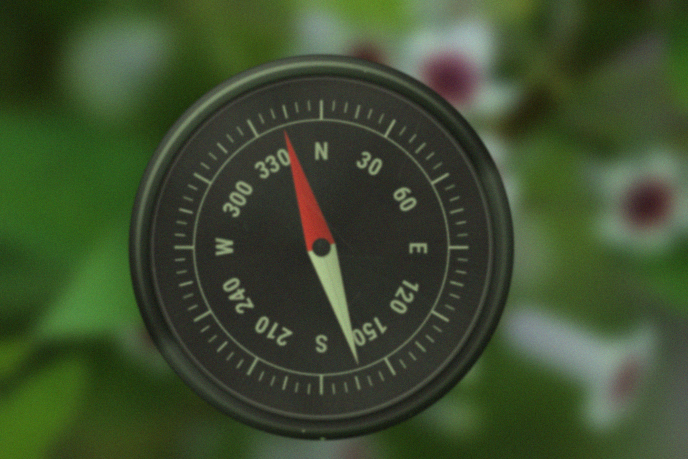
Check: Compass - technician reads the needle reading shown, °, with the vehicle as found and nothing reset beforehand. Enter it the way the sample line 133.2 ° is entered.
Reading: 342.5 °
